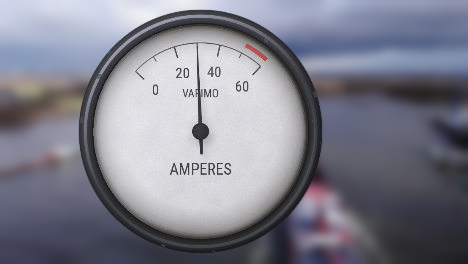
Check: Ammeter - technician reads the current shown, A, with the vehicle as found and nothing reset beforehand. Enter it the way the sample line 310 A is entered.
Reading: 30 A
